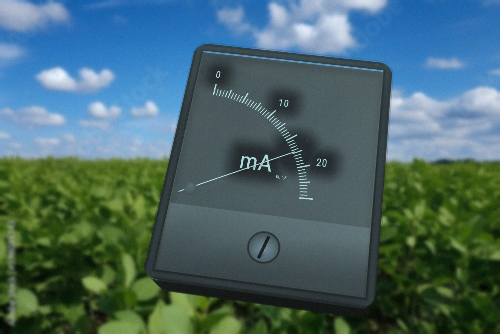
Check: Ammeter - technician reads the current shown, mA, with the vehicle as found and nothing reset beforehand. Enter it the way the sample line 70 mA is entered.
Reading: 17.5 mA
